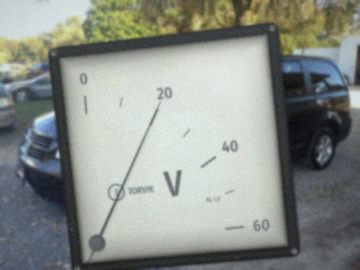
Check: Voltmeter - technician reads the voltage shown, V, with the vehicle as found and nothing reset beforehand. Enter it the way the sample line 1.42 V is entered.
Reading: 20 V
